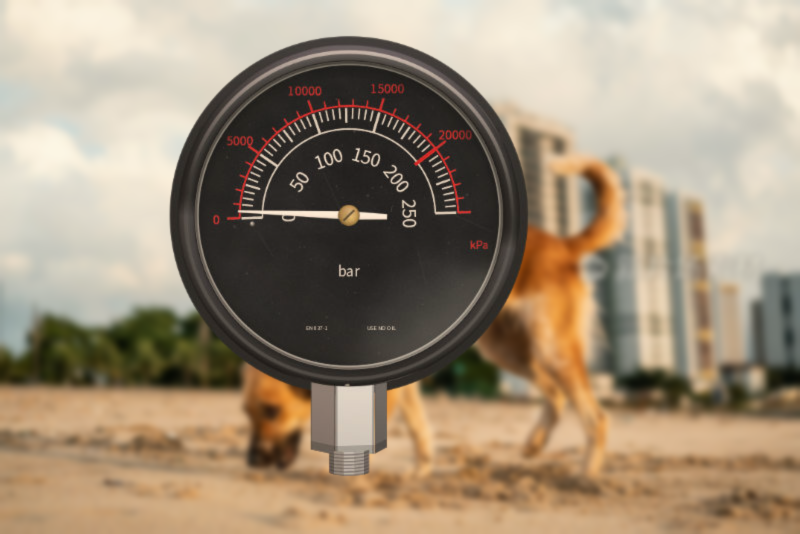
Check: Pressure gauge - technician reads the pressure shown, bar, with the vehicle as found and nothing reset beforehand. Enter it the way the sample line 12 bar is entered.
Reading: 5 bar
